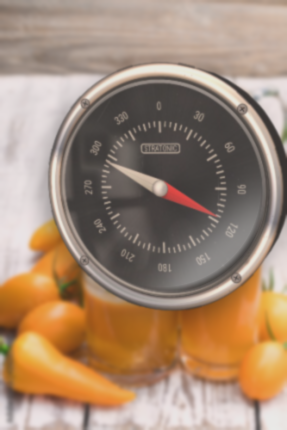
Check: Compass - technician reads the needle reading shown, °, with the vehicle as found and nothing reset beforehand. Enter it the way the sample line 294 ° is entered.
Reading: 115 °
